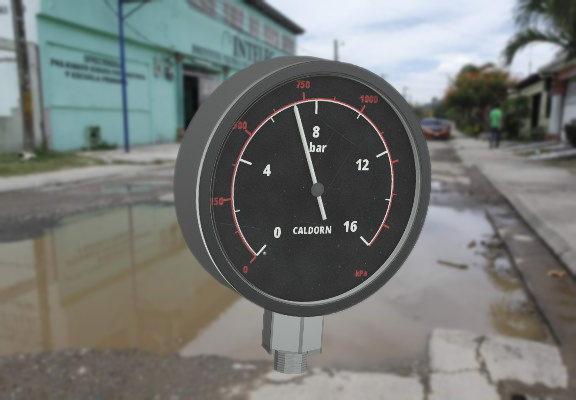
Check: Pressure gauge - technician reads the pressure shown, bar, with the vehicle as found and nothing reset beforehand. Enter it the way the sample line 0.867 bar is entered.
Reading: 7 bar
